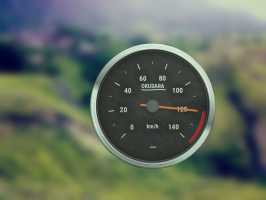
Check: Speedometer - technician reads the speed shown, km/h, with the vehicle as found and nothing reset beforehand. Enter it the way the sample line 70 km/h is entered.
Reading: 120 km/h
